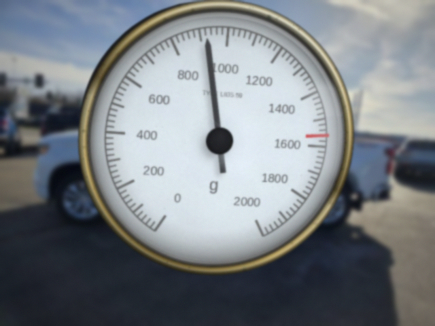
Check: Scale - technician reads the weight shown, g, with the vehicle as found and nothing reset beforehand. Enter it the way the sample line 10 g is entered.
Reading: 920 g
